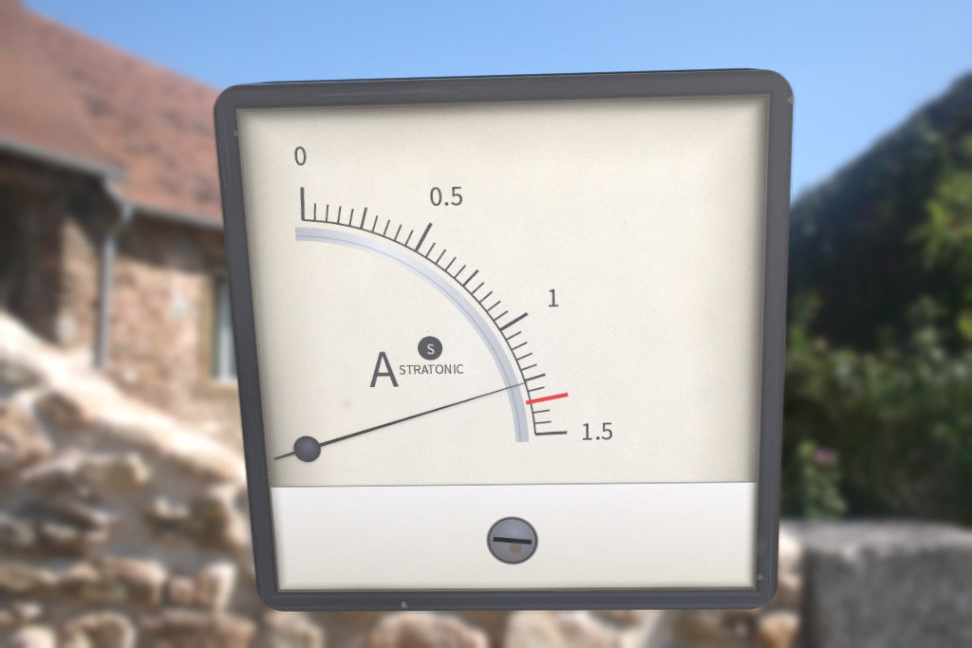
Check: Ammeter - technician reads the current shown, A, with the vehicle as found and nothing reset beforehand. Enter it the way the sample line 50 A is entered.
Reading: 1.25 A
